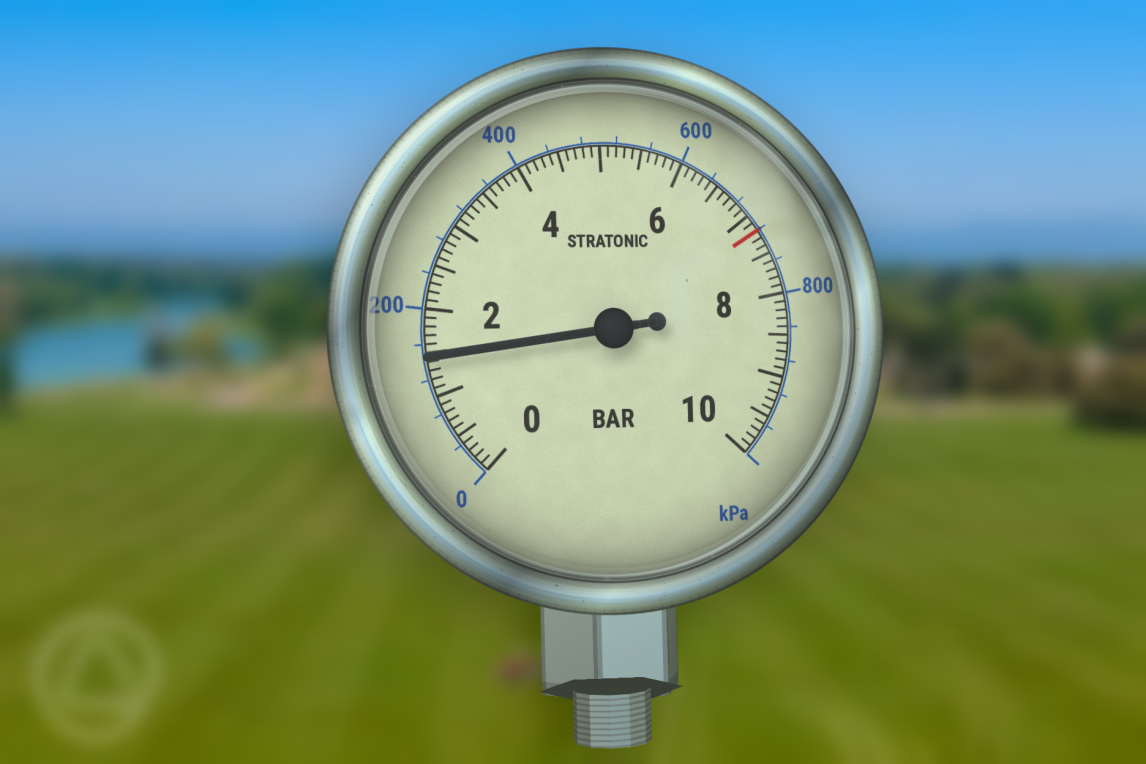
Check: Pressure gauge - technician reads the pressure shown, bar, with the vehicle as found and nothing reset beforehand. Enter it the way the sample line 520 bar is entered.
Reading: 1.45 bar
